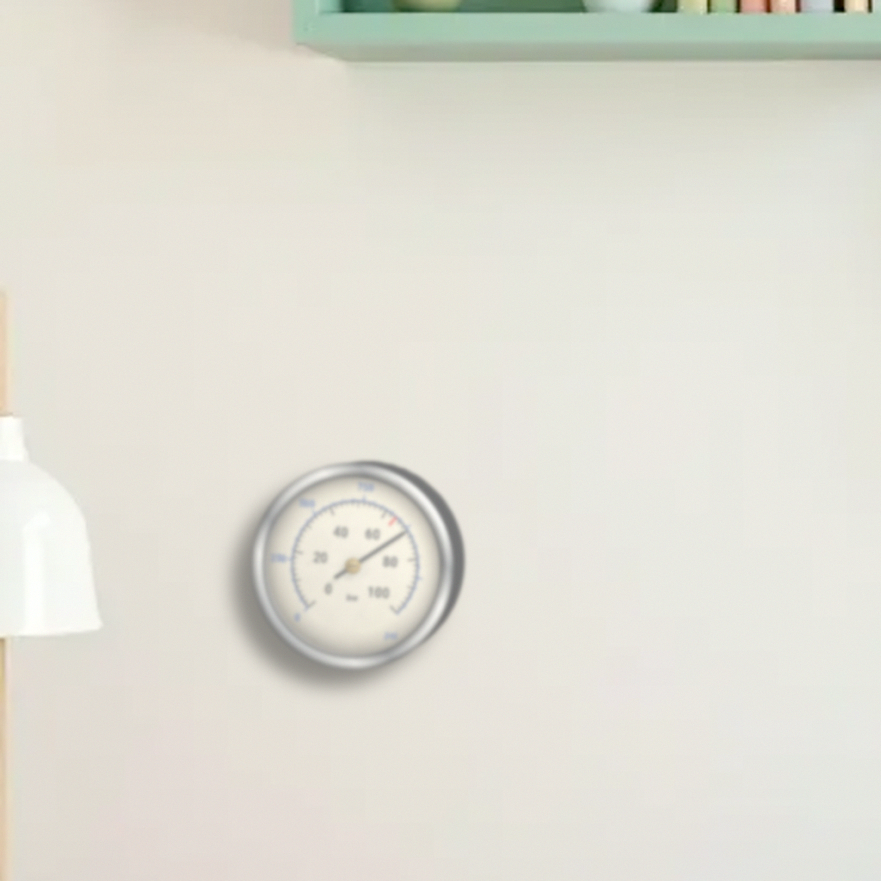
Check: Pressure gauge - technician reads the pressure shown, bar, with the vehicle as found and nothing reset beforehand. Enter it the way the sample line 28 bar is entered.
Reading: 70 bar
